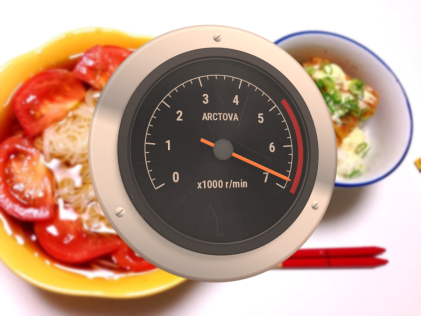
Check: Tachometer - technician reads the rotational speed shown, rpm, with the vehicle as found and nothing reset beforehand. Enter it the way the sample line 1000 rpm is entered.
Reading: 6800 rpm
